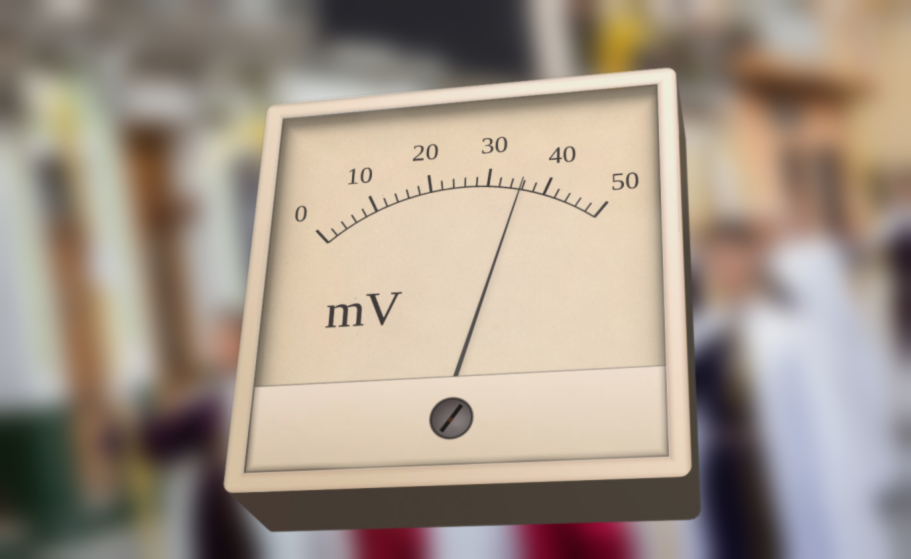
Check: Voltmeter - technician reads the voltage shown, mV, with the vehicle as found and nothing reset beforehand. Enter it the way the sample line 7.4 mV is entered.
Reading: 36 mV
